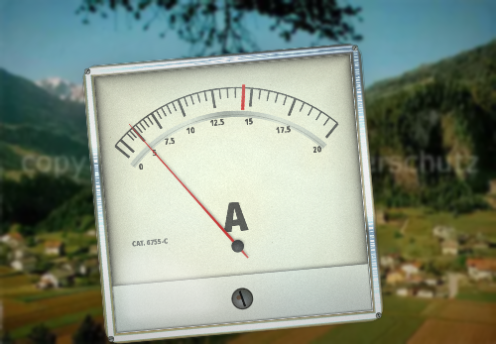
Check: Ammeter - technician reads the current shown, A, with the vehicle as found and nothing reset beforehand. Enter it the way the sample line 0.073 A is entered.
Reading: 5 A
